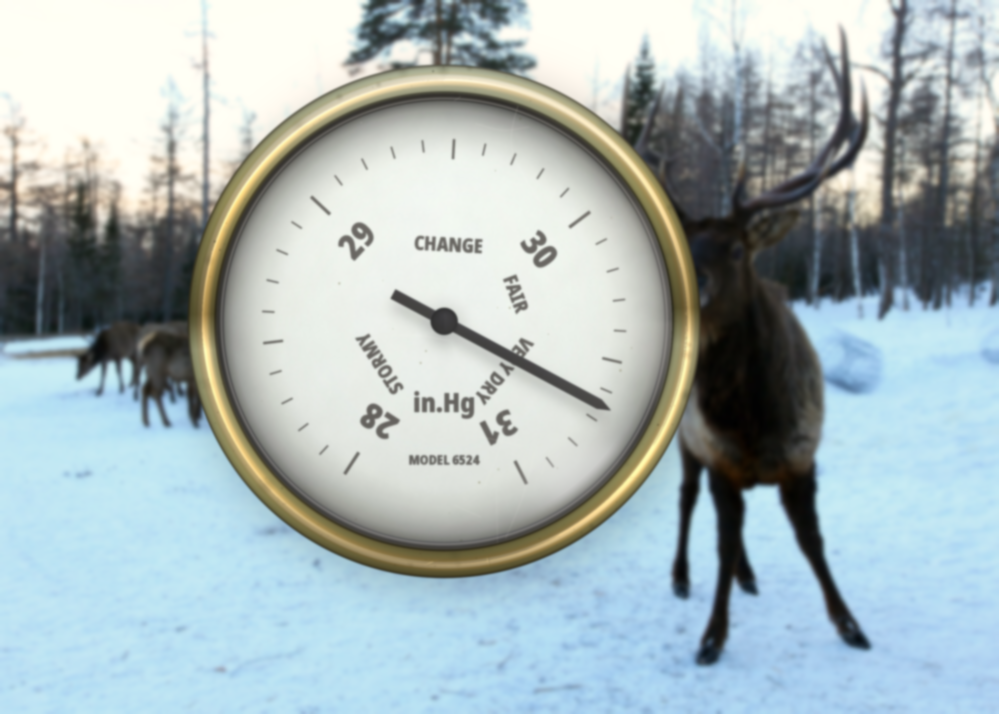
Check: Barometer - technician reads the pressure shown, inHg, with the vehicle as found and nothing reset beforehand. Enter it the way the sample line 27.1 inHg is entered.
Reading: 30.65 inHg
